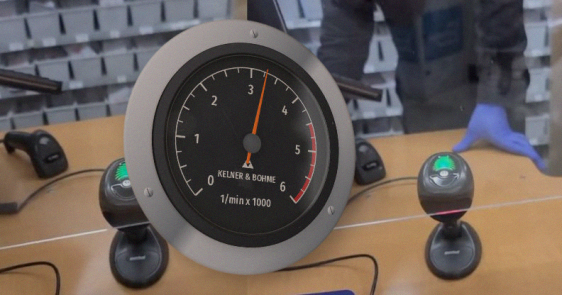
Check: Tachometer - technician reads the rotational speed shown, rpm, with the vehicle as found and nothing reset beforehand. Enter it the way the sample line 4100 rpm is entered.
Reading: 3250 rpm
